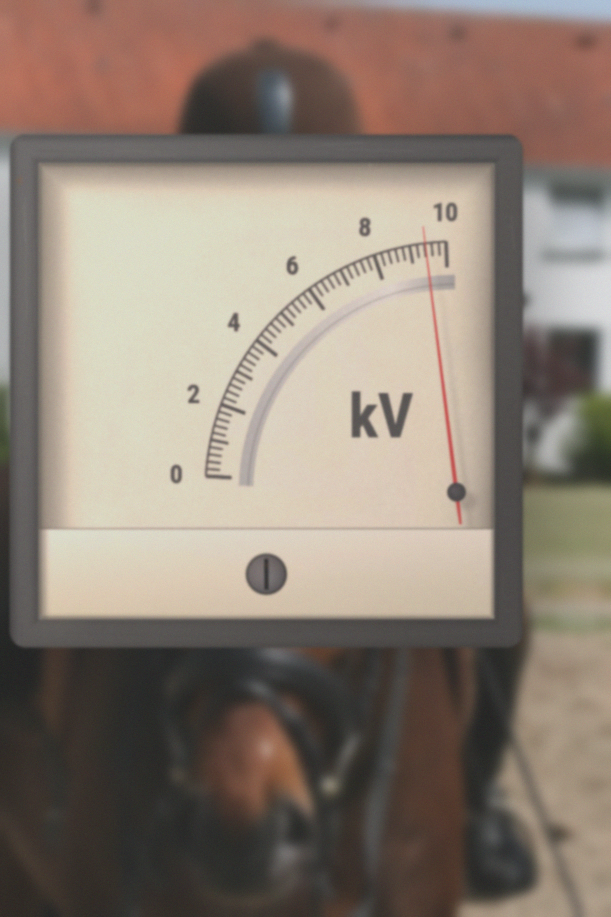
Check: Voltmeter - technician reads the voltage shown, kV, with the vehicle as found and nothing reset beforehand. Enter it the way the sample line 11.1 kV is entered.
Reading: 9.4 kV
